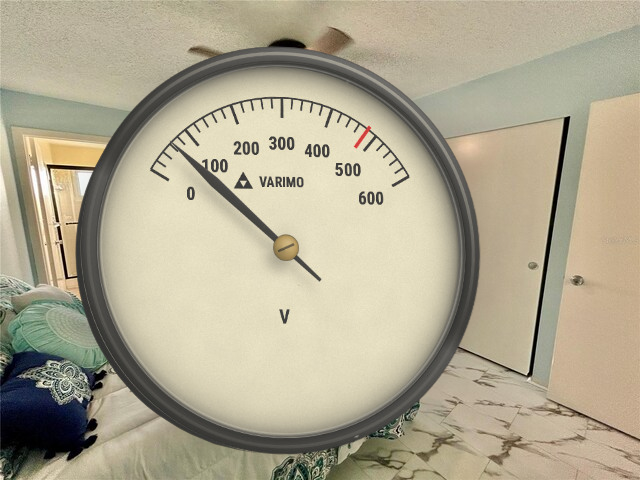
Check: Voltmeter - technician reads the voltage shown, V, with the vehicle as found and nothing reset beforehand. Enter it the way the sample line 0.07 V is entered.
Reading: 60 V
